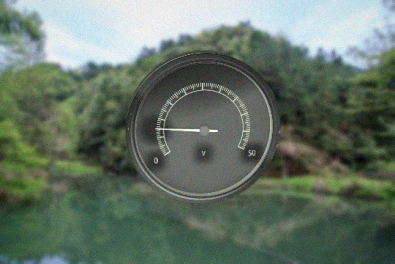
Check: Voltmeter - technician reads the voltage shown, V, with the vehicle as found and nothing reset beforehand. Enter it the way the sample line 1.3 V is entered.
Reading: 7.5 V
